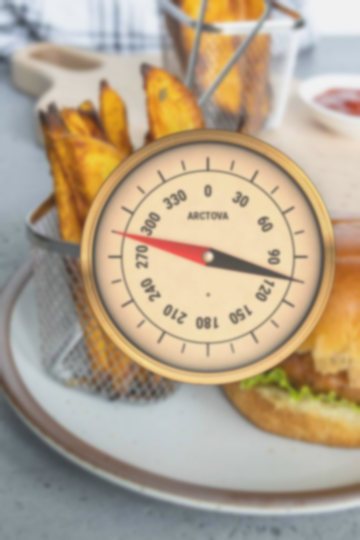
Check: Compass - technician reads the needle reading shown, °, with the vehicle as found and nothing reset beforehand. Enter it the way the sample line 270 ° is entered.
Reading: 285 °
